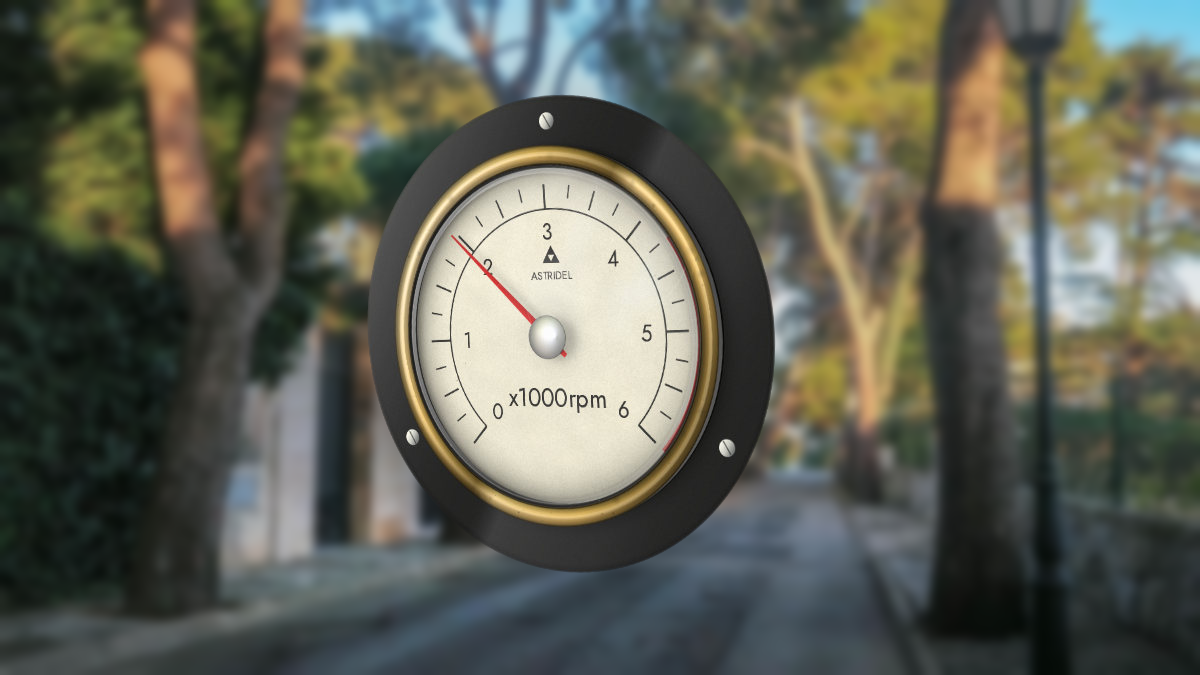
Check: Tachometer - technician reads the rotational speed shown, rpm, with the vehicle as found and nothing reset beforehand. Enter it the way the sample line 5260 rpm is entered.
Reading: 2000 rpm
